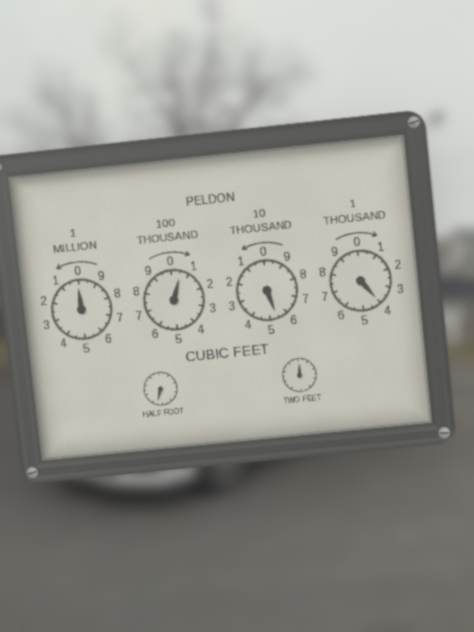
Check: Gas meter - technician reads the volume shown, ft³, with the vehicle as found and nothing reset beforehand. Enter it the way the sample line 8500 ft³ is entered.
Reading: 5400 ft³
